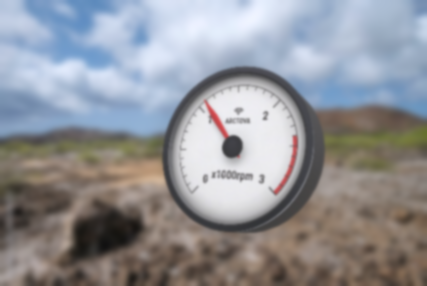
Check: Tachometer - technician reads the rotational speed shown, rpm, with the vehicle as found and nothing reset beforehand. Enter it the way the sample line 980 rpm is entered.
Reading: 1100 rpm
